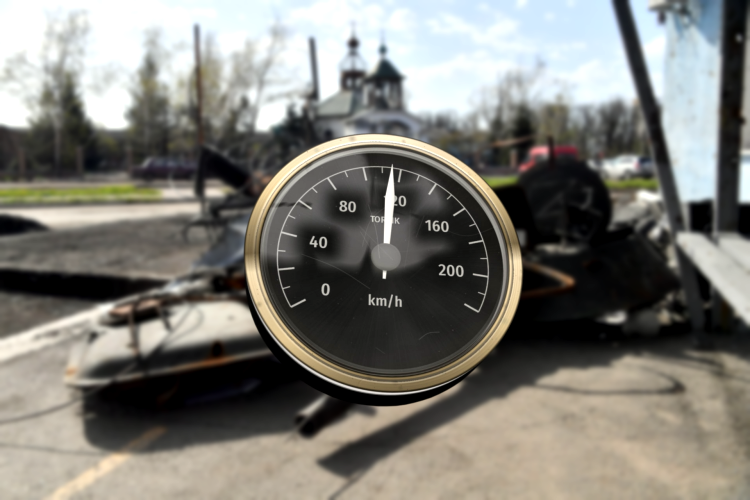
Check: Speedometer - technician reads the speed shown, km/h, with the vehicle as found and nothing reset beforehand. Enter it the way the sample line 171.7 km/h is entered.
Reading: 115 km/h
